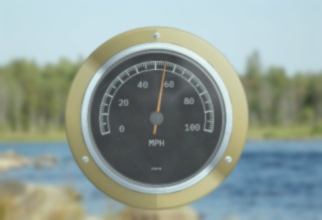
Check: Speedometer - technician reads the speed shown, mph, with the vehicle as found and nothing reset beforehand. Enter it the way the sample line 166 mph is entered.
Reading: 55 mph
